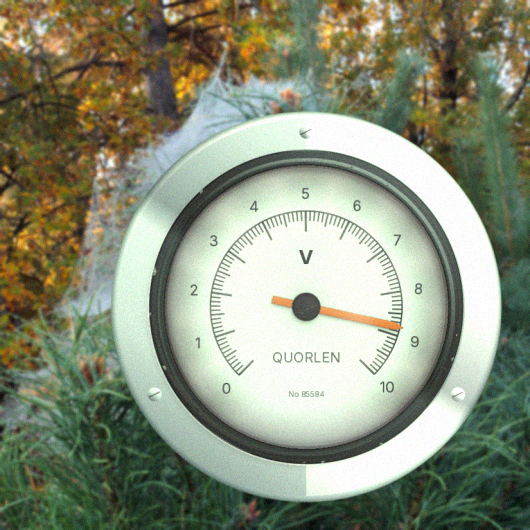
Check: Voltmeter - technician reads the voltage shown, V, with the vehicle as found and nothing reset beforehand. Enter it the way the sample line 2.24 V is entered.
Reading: 8.8 V
